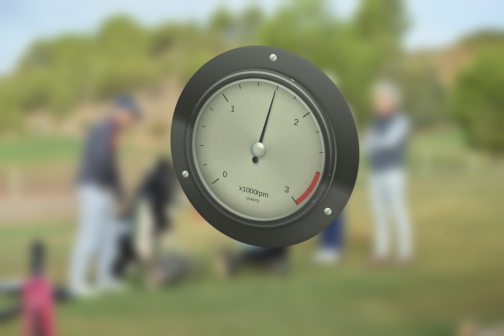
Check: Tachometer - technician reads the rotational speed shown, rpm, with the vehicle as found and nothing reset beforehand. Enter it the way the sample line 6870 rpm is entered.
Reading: 1600 rpm
